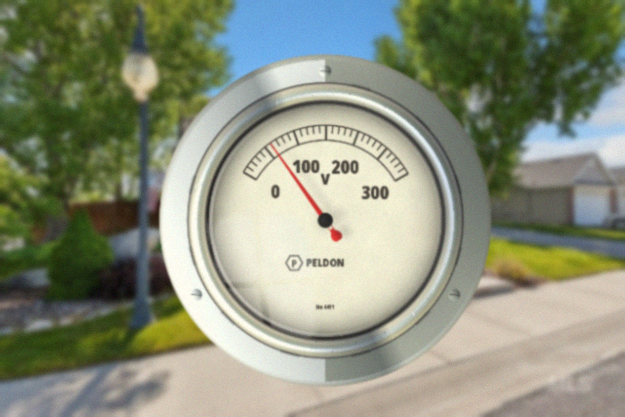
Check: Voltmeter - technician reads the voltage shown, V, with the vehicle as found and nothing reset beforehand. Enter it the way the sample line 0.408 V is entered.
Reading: 60 V
